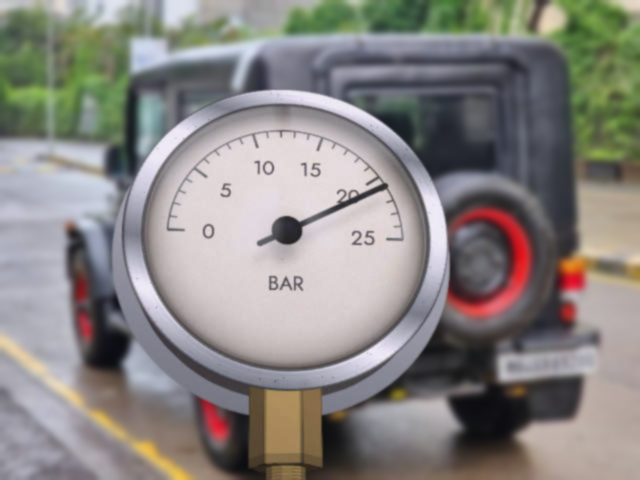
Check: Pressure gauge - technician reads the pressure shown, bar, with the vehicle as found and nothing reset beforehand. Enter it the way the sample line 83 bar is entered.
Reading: 21 bar
